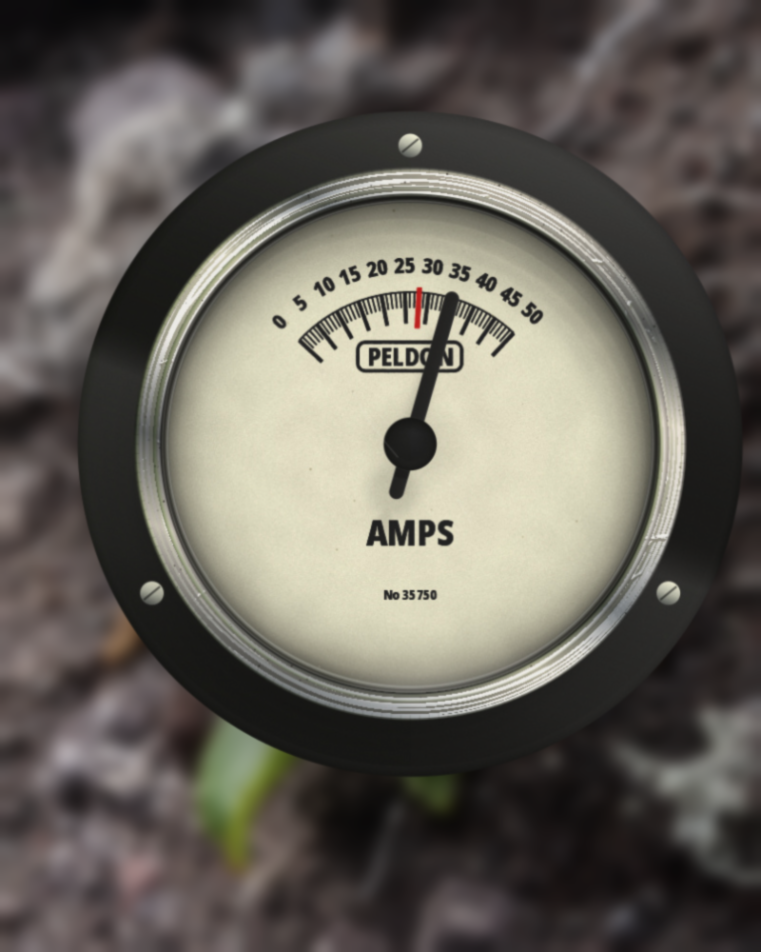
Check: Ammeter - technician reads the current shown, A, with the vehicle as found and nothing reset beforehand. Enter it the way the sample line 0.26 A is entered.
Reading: 35 A
